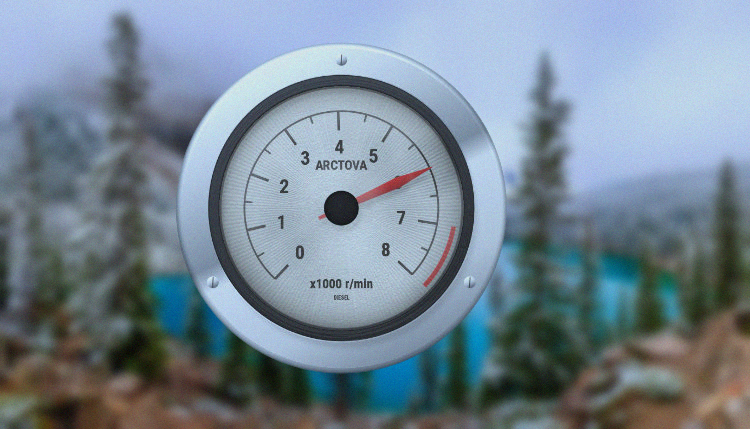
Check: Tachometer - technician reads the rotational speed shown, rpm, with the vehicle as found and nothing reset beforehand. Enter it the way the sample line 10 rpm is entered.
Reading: 6000 rpm
